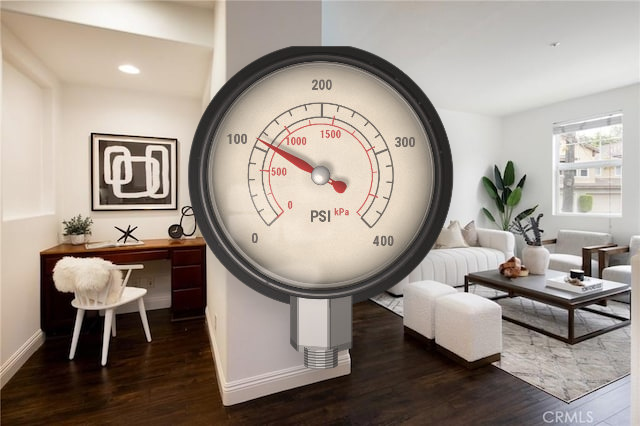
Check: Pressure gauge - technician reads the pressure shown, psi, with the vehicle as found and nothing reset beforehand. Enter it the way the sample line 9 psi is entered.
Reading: 110 psi
